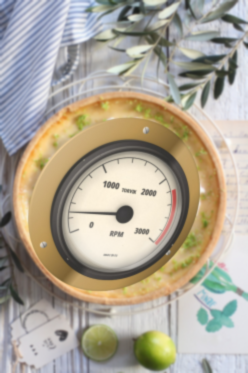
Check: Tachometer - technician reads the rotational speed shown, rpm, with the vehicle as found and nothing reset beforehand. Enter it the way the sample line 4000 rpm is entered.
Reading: 300 rpm
